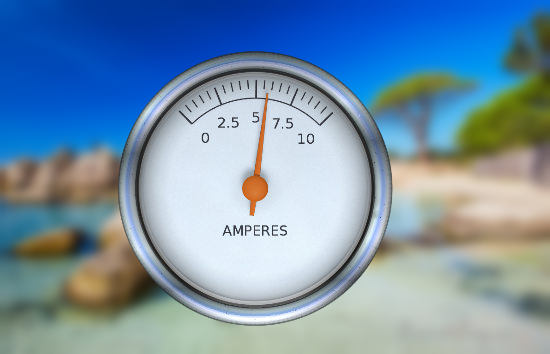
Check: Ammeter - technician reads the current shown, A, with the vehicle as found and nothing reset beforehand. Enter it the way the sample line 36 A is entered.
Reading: 5.75 A
